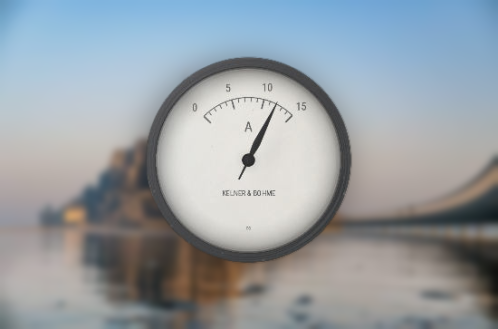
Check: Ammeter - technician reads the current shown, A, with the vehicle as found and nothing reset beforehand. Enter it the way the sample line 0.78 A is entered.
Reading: 12 A
